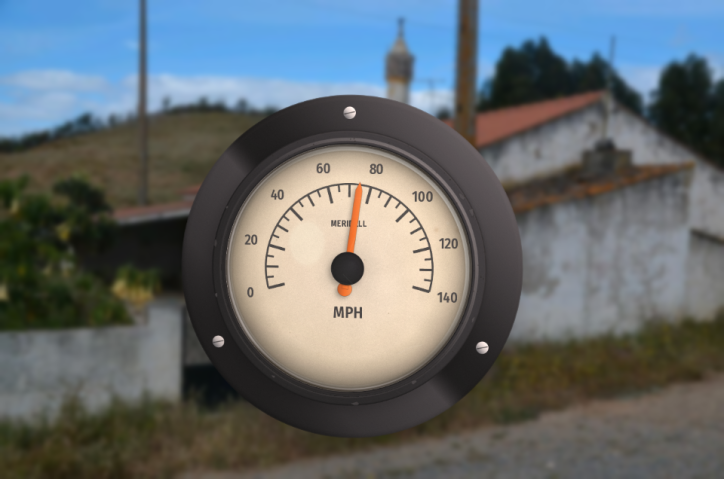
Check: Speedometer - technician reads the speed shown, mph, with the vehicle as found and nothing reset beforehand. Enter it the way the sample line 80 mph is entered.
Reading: 75 mph
